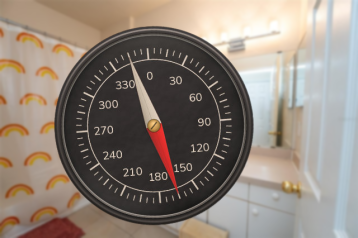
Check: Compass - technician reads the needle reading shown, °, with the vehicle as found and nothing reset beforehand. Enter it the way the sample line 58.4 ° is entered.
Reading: 165 °
